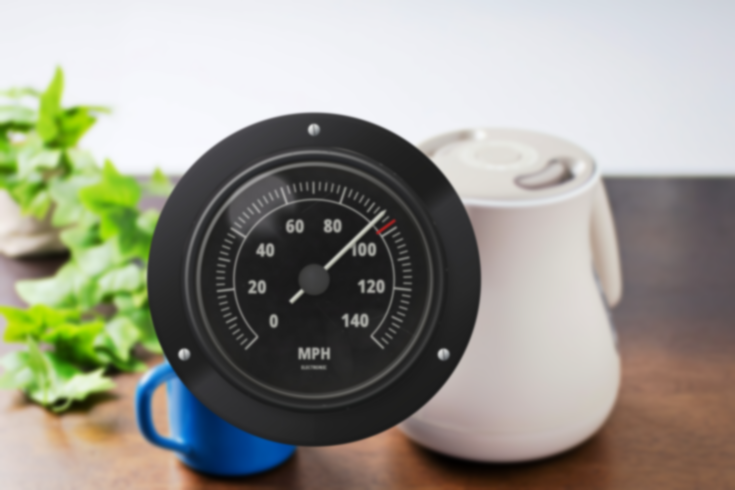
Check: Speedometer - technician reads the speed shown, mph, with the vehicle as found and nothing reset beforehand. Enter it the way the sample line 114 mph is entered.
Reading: 94 mph
